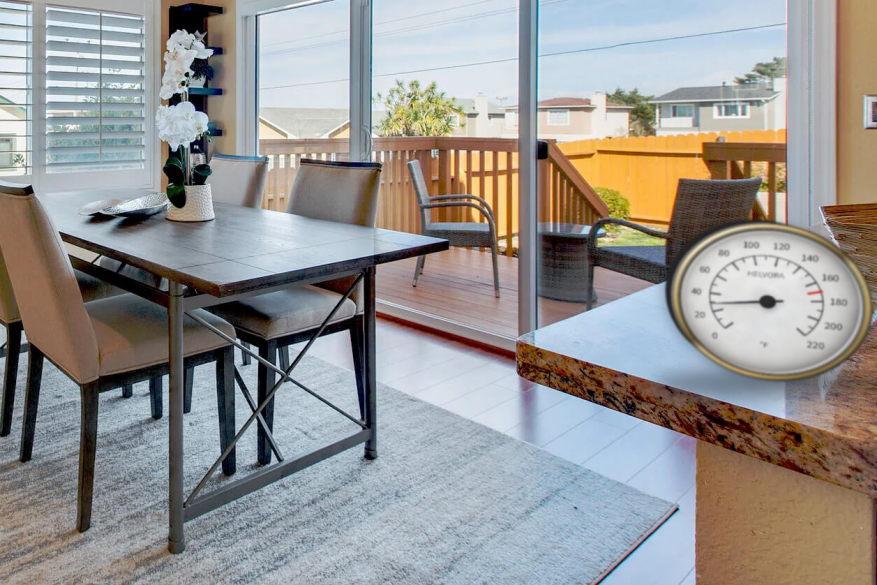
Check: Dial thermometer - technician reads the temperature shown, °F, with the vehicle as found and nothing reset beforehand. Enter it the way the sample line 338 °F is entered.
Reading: 30 °F
